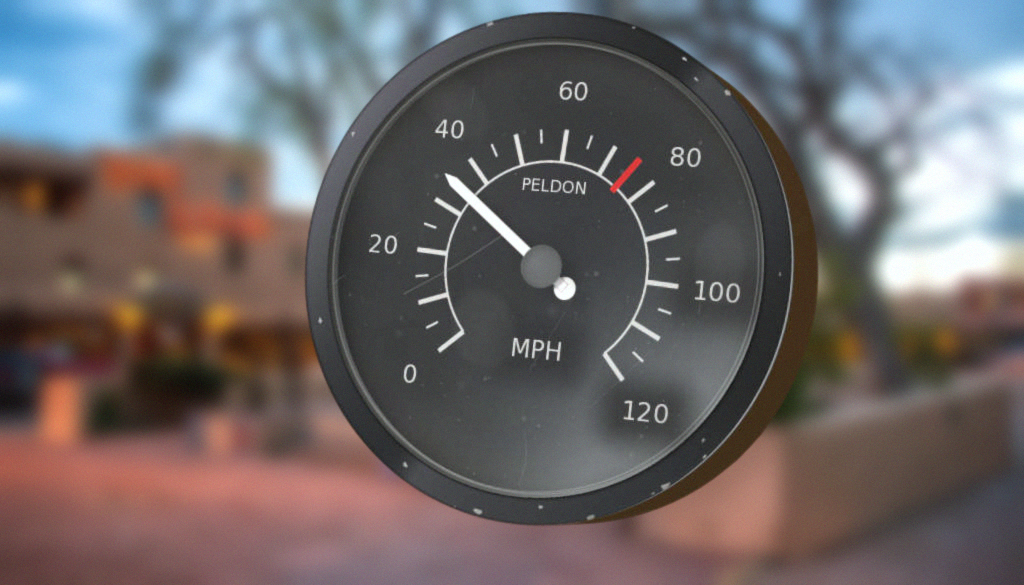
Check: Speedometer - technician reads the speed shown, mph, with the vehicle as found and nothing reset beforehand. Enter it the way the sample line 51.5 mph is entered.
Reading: 35 mph
